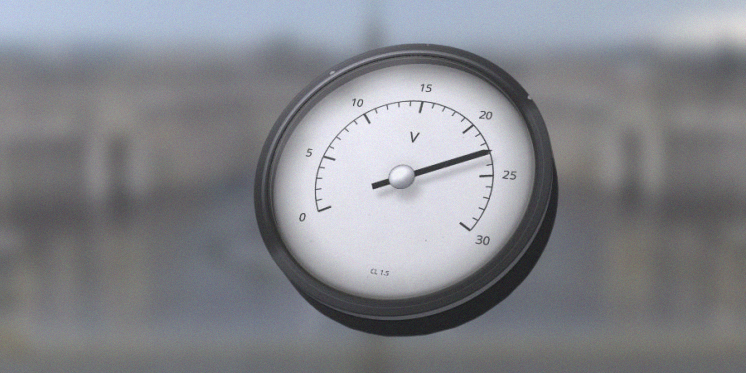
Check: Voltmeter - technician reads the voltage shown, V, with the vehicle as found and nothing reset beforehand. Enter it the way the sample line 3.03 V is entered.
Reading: 23 V
